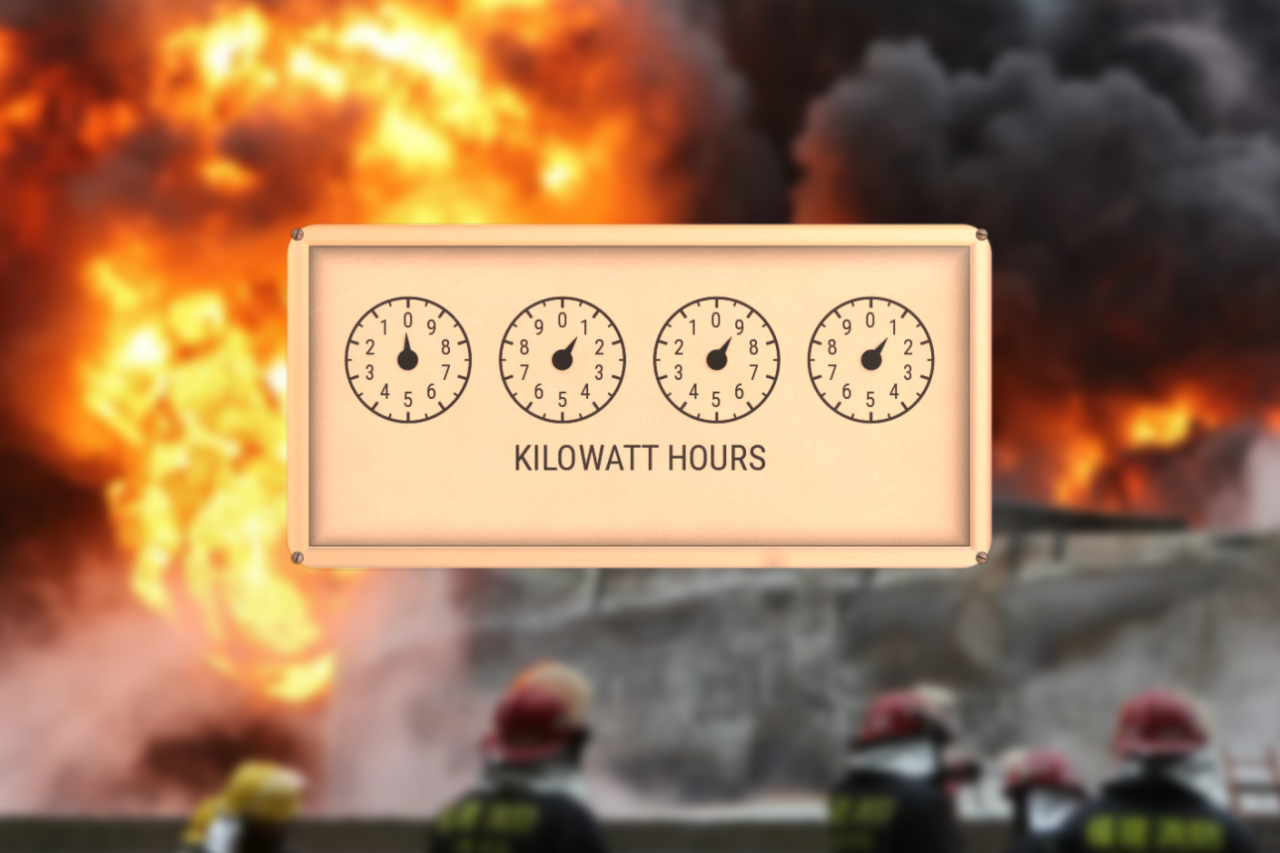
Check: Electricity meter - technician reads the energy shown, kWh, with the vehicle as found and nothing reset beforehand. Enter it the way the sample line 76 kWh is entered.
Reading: 91 kWh
